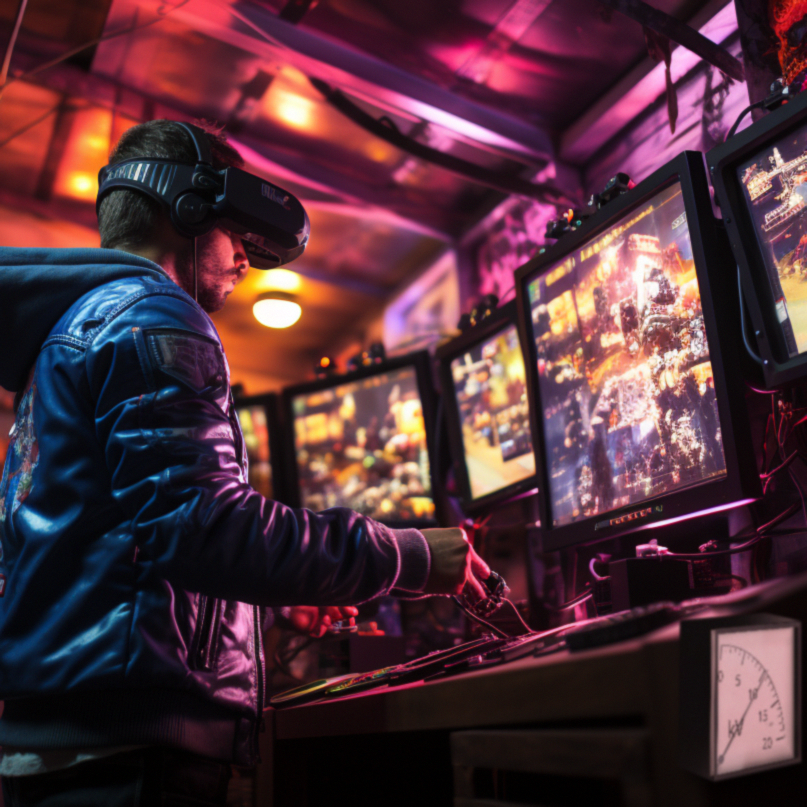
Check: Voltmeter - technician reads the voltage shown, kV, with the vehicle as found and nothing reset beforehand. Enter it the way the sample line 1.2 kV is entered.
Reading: 10 kV
